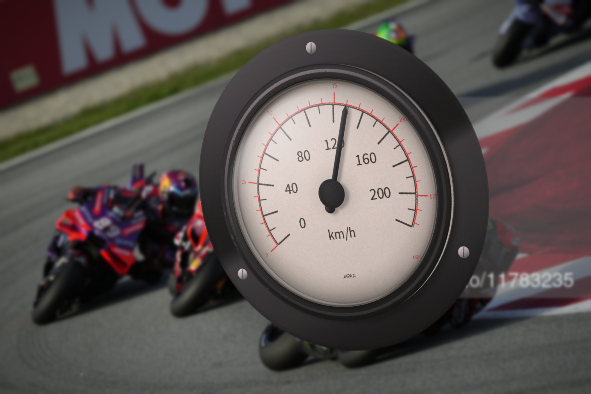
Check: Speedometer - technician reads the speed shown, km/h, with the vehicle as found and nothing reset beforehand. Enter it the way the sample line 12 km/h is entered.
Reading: 130 km/h
